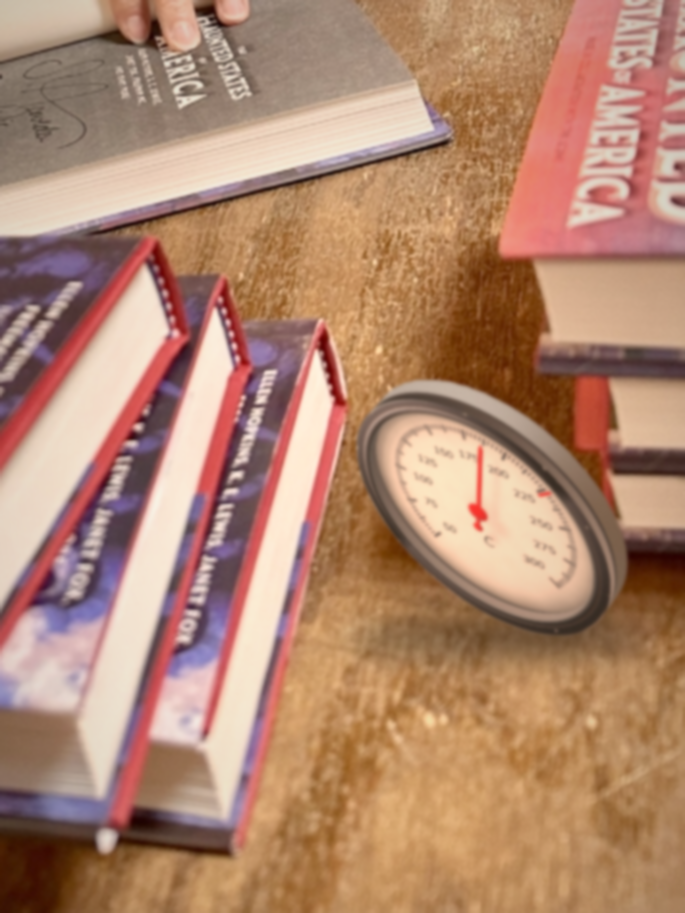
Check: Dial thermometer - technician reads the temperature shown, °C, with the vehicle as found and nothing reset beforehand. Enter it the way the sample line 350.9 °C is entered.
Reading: 187.5 °C
